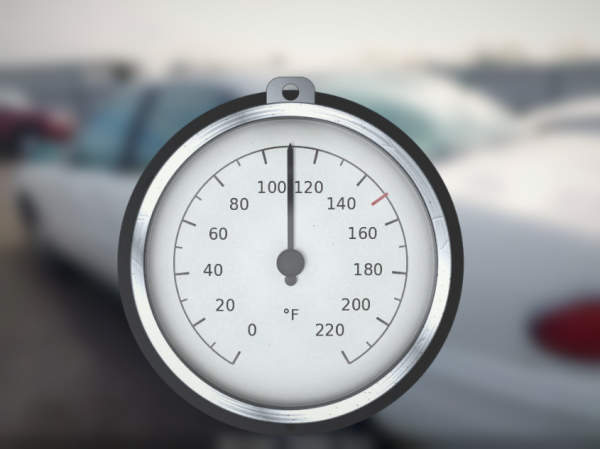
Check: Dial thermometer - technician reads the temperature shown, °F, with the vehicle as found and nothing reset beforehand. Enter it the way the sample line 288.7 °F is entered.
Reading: 110 °F
